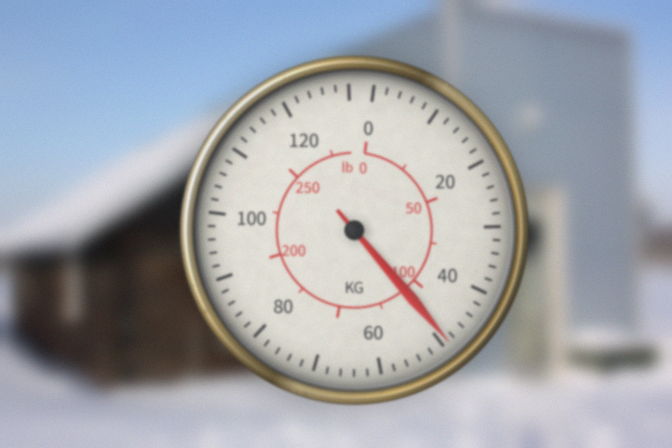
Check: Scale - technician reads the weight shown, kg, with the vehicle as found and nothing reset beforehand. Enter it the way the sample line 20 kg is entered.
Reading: 49 kg
